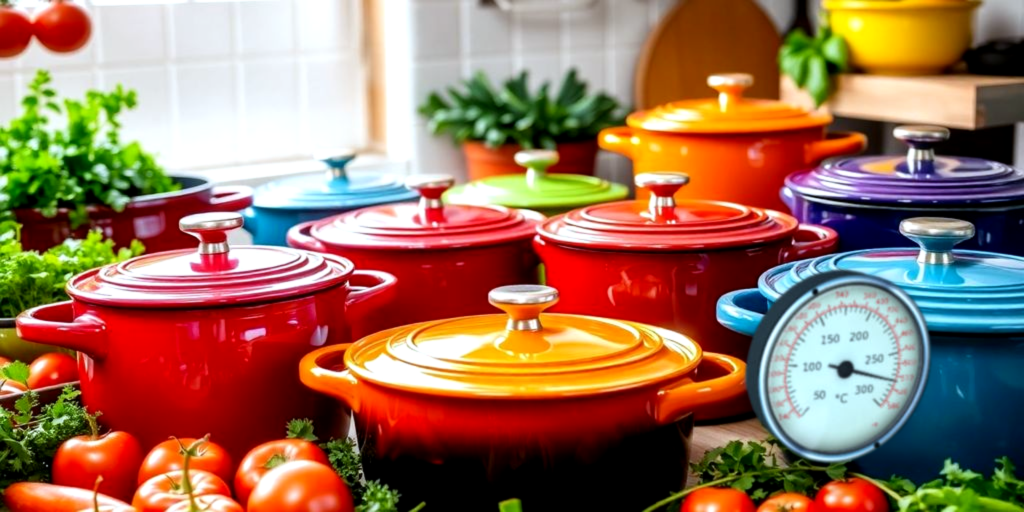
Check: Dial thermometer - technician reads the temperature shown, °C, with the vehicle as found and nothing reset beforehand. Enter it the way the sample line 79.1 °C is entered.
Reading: 275 °C
